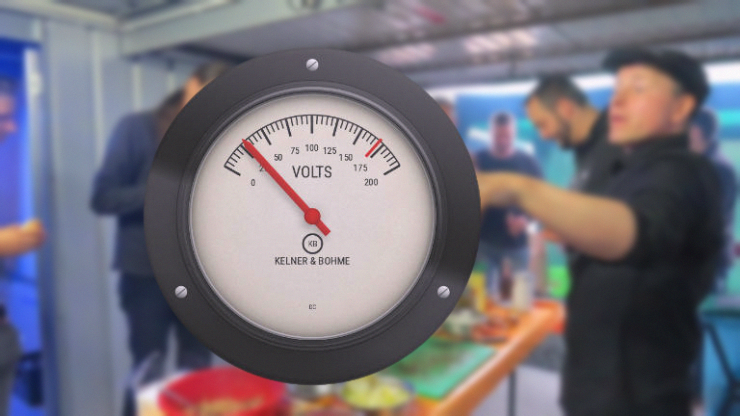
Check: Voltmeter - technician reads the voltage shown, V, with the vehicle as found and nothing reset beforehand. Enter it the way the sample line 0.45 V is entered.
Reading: 30 V
